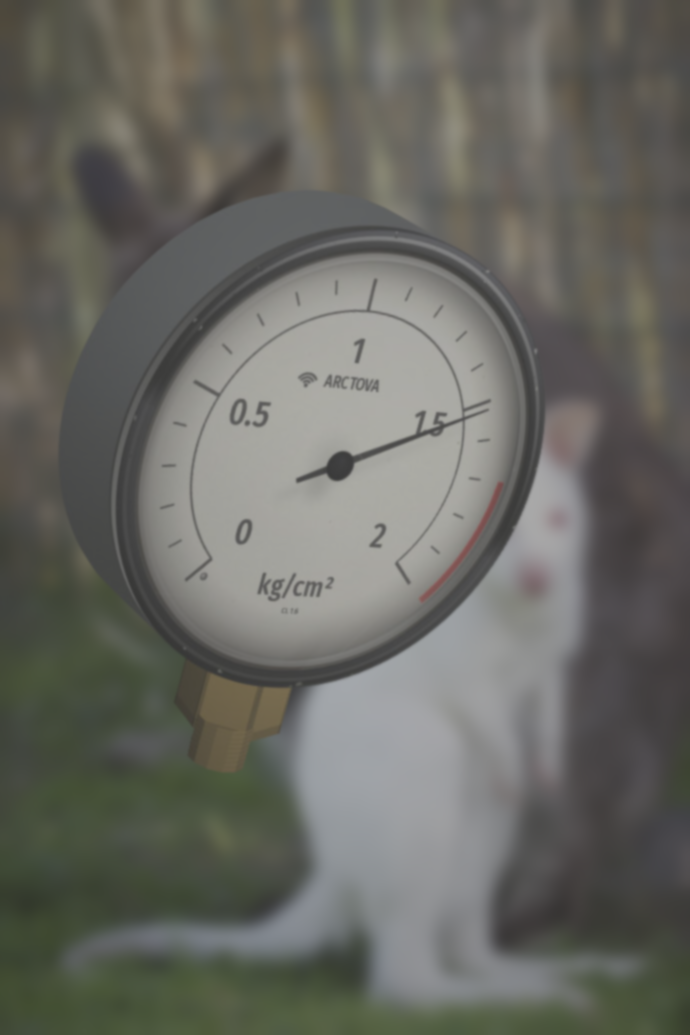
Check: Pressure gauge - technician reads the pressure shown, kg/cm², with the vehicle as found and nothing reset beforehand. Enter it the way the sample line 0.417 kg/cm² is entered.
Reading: 1.5 kg/cm²
